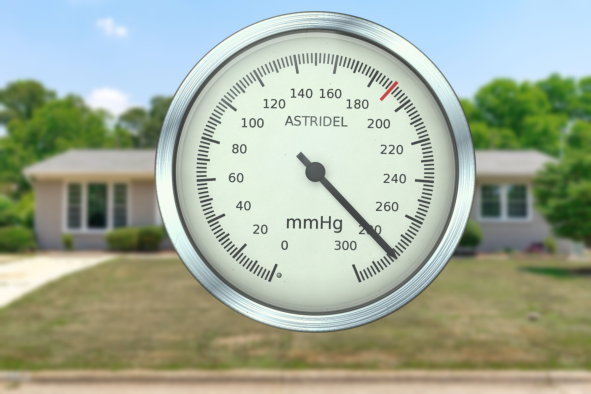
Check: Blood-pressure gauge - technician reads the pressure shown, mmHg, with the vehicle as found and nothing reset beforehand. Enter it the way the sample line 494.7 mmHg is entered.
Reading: 280 mmHg
